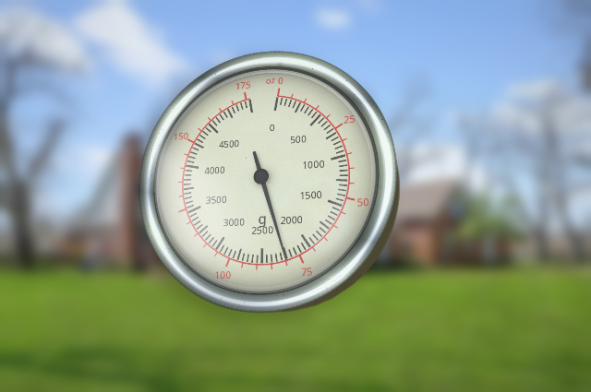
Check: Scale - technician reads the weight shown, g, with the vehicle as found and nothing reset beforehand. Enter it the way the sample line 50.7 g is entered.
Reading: 2250 g
